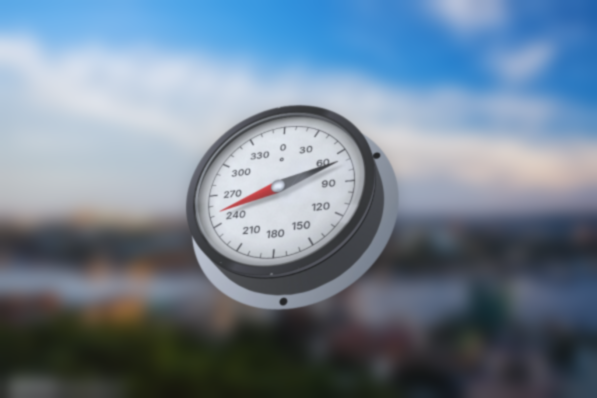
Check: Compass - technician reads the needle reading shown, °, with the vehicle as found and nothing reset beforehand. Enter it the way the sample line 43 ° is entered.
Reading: 250 °
